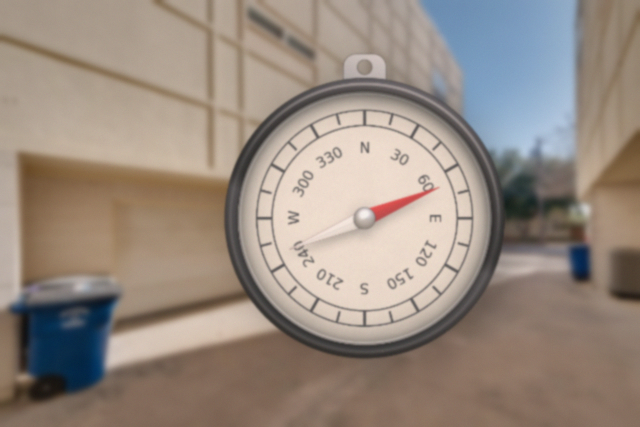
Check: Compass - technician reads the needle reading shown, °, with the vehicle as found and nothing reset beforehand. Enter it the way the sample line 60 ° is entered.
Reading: 67.5 °
